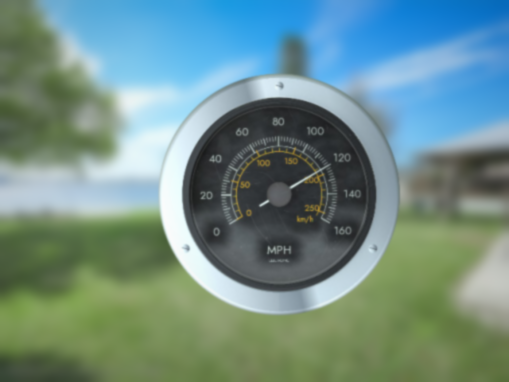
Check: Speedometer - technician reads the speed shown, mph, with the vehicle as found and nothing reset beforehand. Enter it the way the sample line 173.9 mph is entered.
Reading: 120 mph
